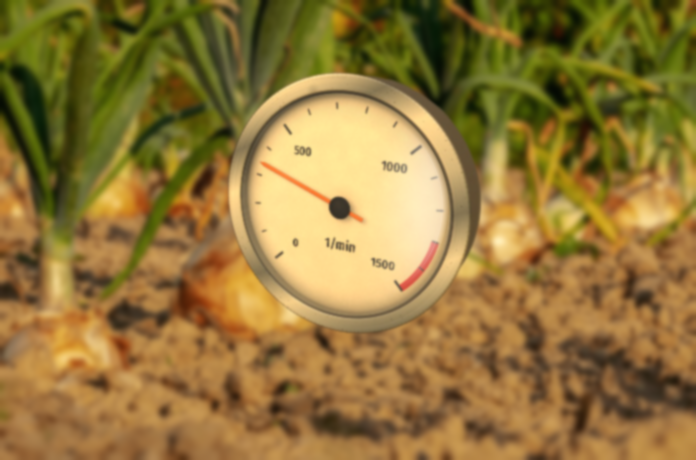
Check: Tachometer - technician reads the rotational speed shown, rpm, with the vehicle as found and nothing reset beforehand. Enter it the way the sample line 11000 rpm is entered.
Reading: 350 rpm
